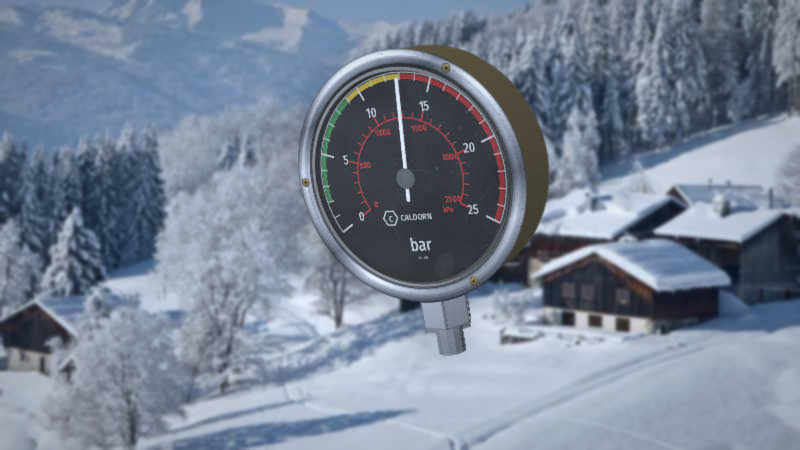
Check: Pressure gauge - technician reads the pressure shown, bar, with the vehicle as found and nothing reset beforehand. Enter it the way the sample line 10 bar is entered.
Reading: 13 bar
